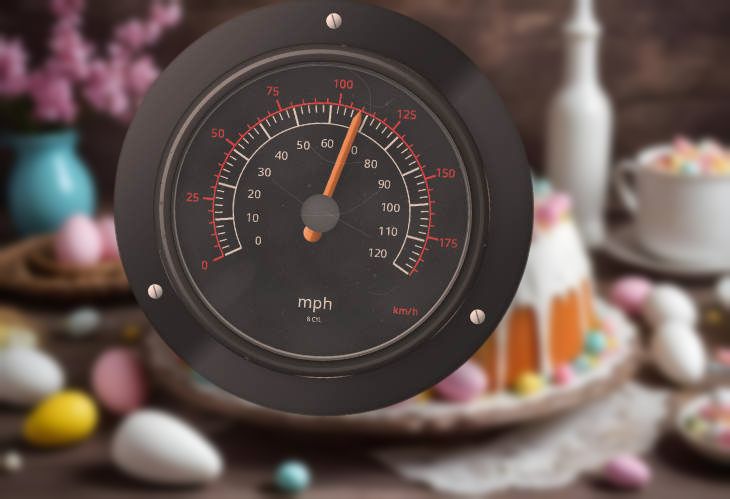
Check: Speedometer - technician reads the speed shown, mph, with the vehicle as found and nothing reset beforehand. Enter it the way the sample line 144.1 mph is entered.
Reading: 68 mph
